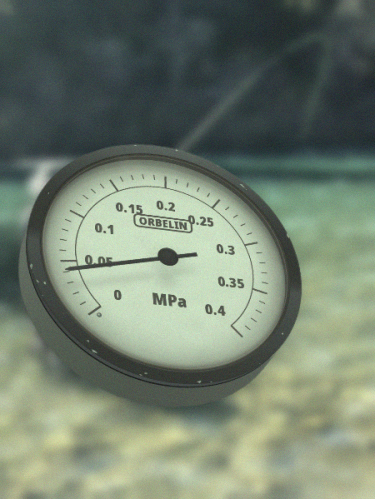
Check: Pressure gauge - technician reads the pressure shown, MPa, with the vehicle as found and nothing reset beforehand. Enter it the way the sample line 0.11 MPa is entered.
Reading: 0.04 MPa
